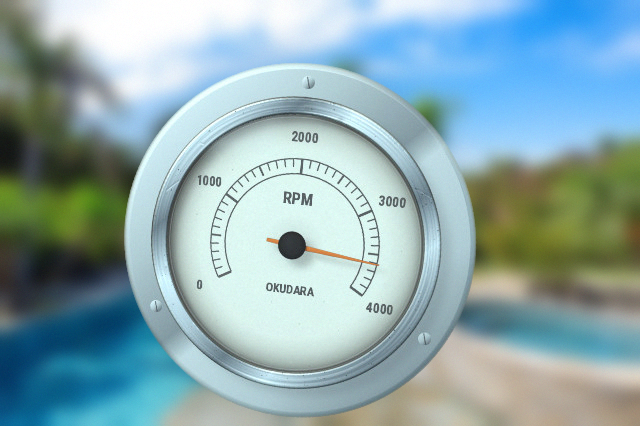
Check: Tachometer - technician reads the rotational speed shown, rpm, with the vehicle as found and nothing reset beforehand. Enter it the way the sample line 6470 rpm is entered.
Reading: 3600 rpm
